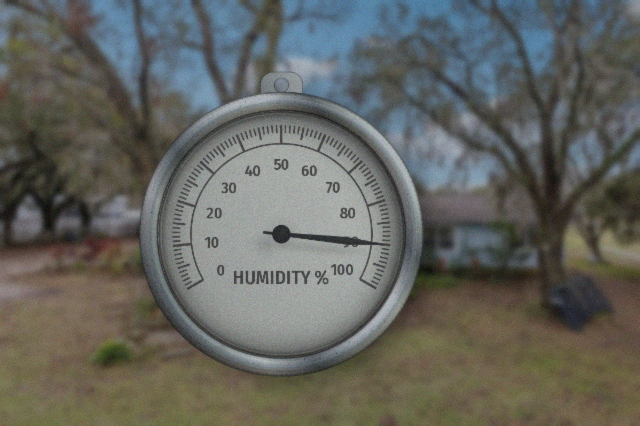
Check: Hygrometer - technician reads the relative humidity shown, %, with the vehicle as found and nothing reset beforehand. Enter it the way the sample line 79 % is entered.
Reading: 90 %
